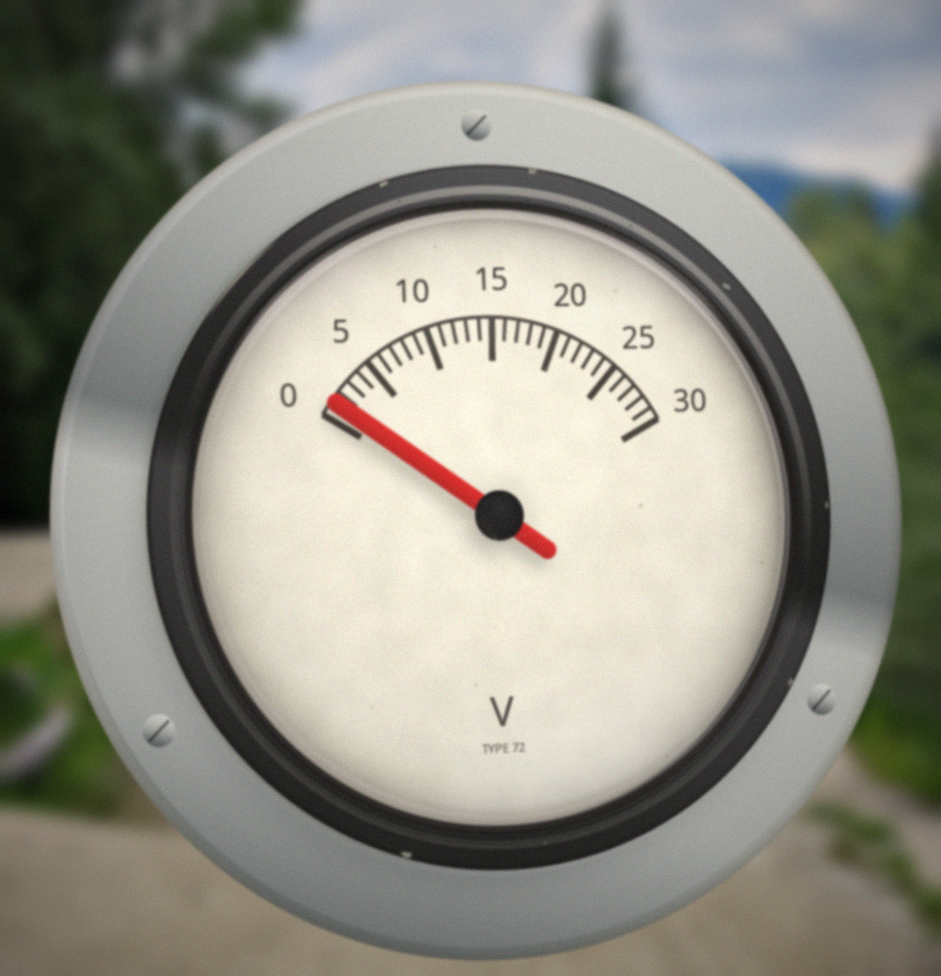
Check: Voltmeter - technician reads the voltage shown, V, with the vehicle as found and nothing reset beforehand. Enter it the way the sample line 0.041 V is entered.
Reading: 1 V
